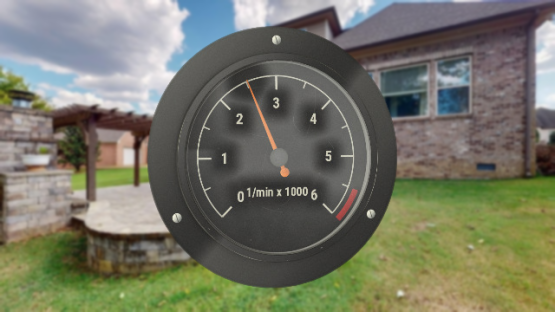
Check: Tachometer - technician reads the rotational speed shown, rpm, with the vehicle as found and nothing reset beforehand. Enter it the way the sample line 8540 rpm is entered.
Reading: 2500 rpm
